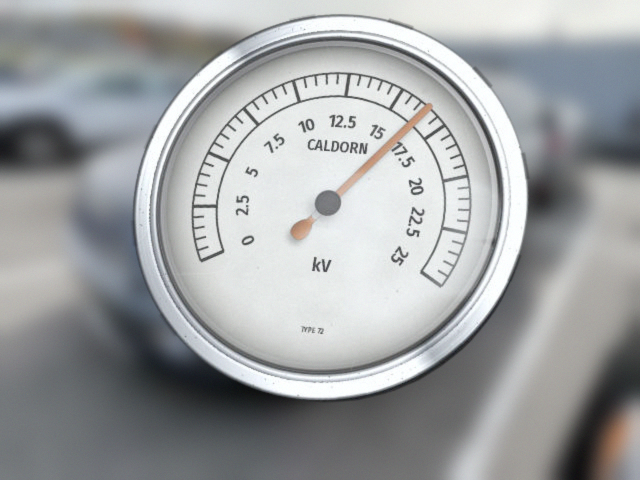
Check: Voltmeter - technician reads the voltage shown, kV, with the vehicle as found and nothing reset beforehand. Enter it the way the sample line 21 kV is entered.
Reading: 16.5 kV
